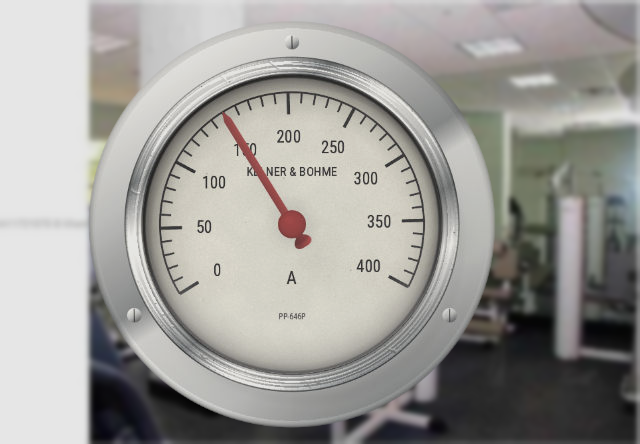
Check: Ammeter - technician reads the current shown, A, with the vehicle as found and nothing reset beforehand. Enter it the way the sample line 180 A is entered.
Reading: 150 A
